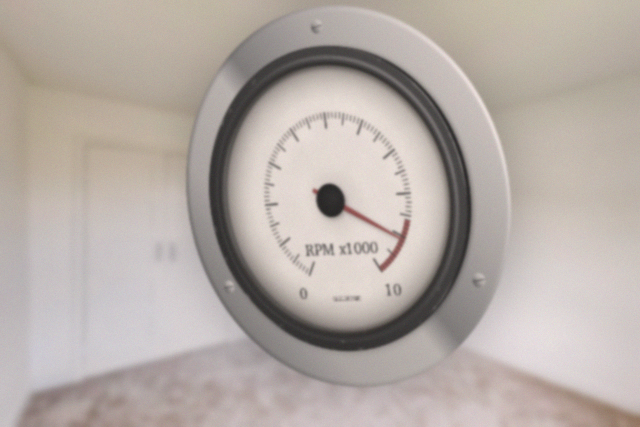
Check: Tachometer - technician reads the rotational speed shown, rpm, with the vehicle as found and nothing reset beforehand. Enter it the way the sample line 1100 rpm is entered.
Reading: 9000 rpm
